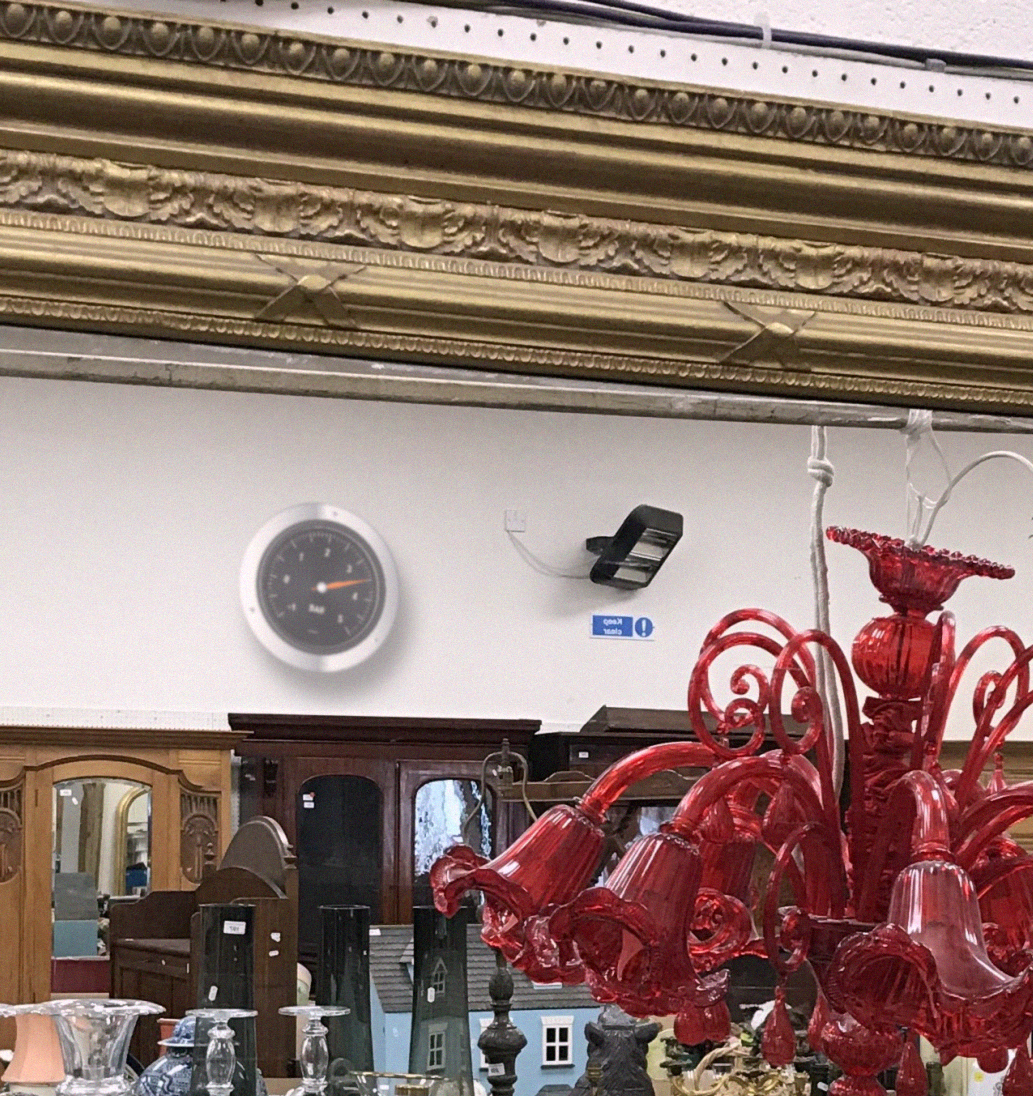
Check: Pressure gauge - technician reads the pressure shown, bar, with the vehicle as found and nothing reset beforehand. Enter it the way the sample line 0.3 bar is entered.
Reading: 3.5 bar
